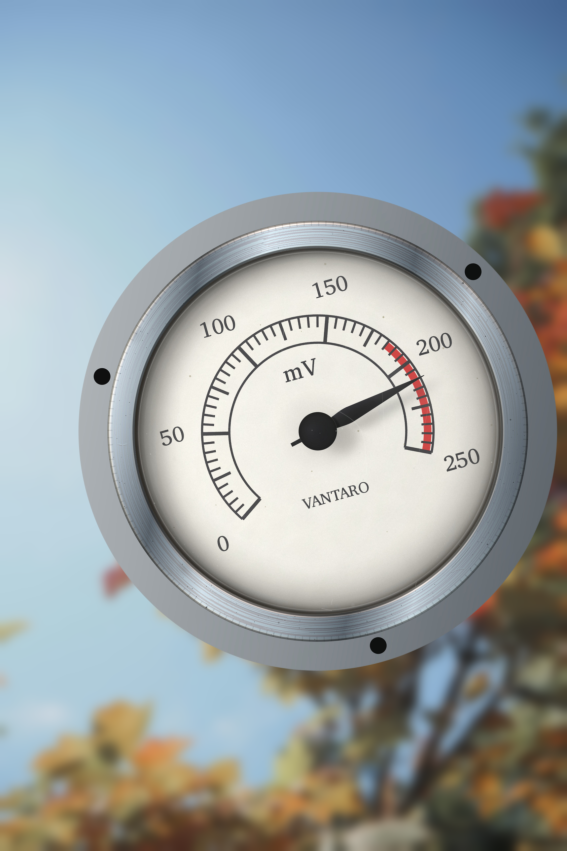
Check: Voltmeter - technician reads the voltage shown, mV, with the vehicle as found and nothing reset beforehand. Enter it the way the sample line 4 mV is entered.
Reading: 210 mV
